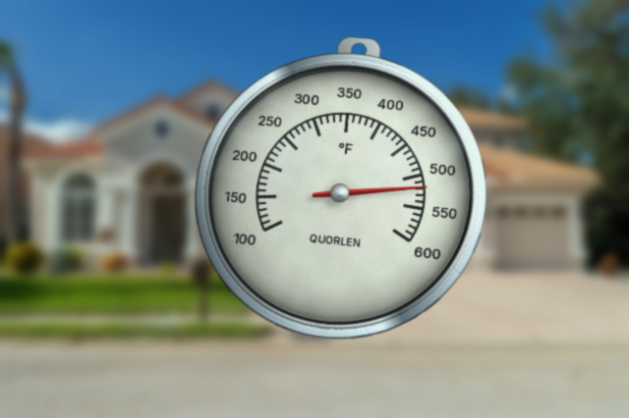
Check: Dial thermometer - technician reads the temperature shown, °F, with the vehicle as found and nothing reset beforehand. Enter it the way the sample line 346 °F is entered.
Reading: 520 °F
